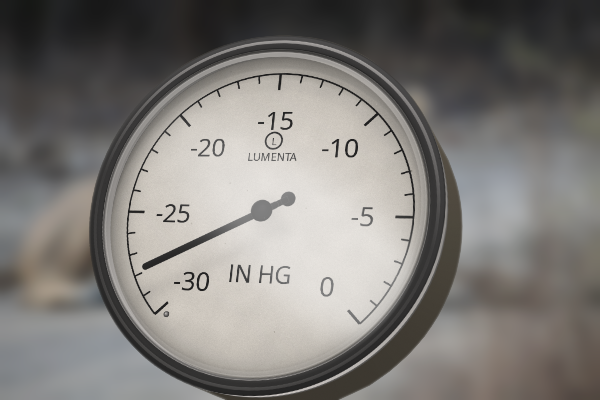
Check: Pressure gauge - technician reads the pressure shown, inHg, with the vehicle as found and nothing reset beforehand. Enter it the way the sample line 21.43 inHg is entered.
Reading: -28 inHg
